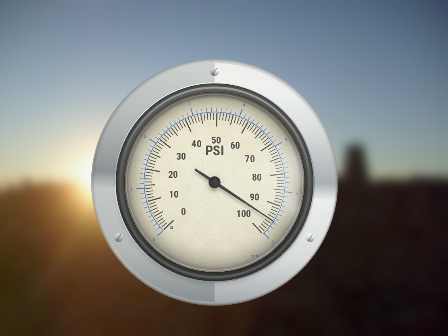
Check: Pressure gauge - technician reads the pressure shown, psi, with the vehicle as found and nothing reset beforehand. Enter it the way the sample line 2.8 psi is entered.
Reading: 95 psi
